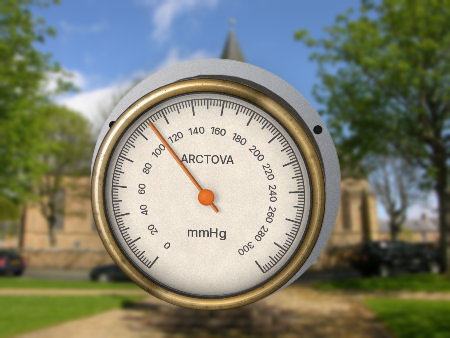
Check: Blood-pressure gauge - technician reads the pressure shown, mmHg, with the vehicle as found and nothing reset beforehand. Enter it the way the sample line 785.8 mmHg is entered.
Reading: 110 mmHg
